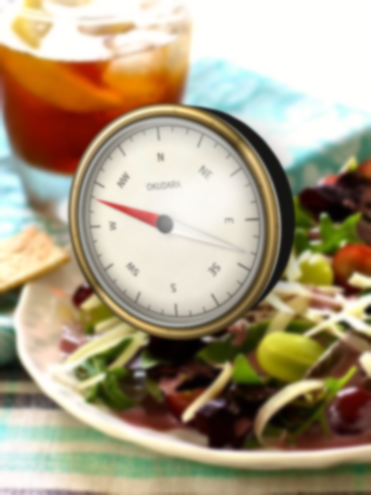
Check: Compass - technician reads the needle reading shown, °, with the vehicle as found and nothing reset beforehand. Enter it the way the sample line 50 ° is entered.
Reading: 290 °
